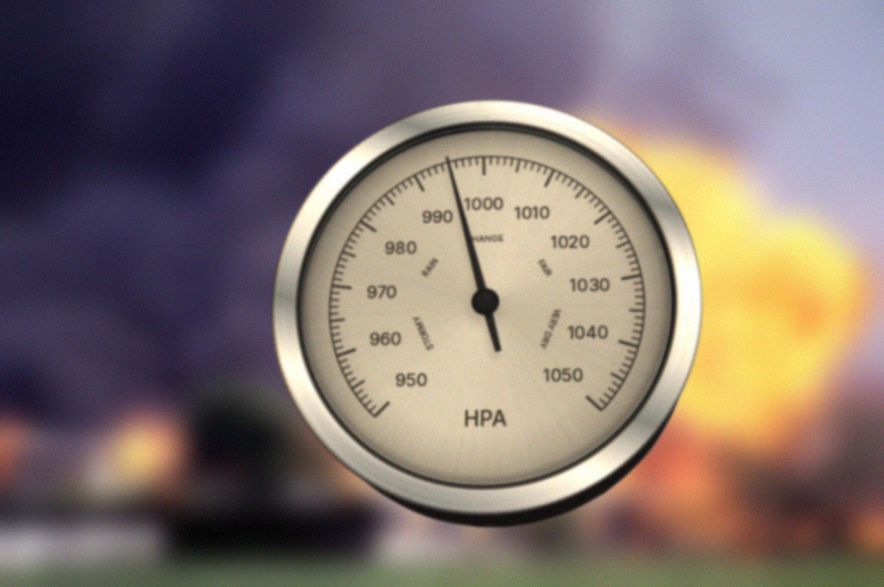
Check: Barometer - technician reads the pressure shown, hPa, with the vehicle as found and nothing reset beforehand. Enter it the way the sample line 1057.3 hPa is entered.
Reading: 995 hPa
